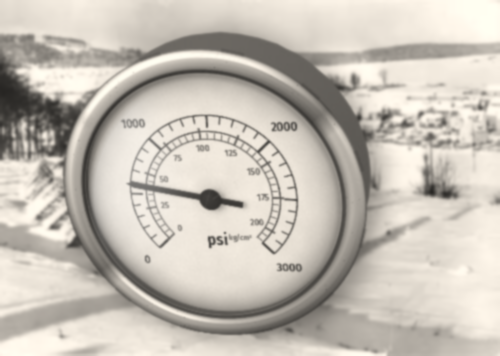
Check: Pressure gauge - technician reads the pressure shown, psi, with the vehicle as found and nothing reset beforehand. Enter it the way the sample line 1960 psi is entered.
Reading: 600 psi
